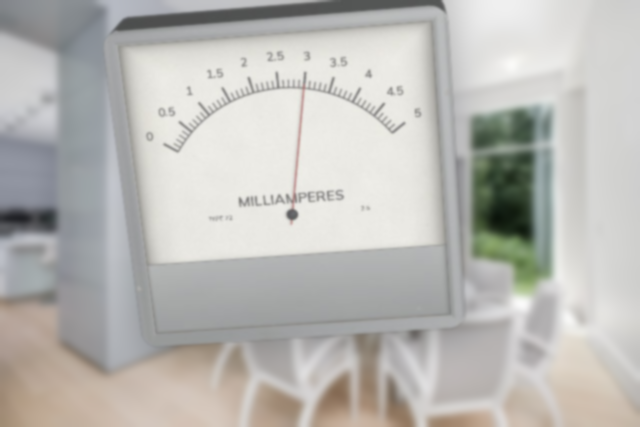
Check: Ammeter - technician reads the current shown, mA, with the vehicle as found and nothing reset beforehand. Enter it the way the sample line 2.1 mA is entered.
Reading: 3 mA
